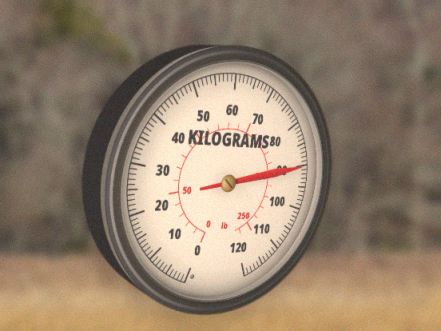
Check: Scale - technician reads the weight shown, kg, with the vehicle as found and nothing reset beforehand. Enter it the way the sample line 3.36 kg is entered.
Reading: 90 kg
